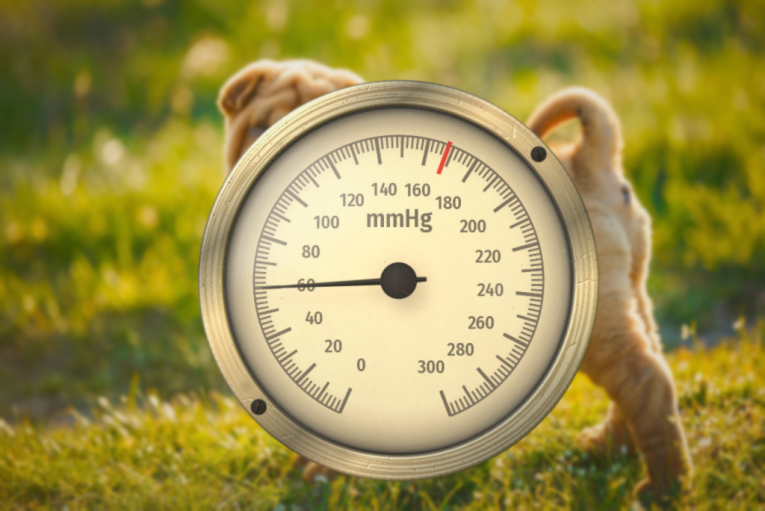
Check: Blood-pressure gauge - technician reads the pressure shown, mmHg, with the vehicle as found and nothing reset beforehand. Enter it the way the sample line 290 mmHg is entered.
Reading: 60 mmHg
